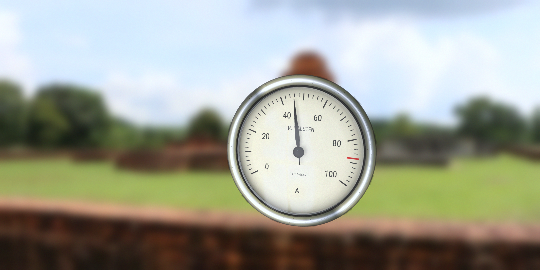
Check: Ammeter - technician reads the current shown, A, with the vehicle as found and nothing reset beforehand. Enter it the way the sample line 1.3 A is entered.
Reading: 46 A
